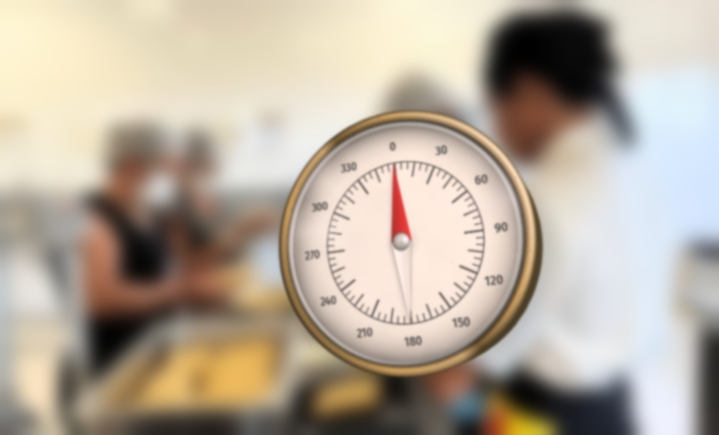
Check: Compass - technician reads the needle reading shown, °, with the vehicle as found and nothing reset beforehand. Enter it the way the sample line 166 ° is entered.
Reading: 0 °
